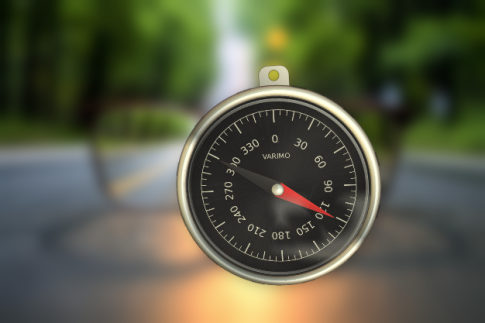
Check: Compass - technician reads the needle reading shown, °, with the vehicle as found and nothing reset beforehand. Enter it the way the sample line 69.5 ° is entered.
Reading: 120 °
